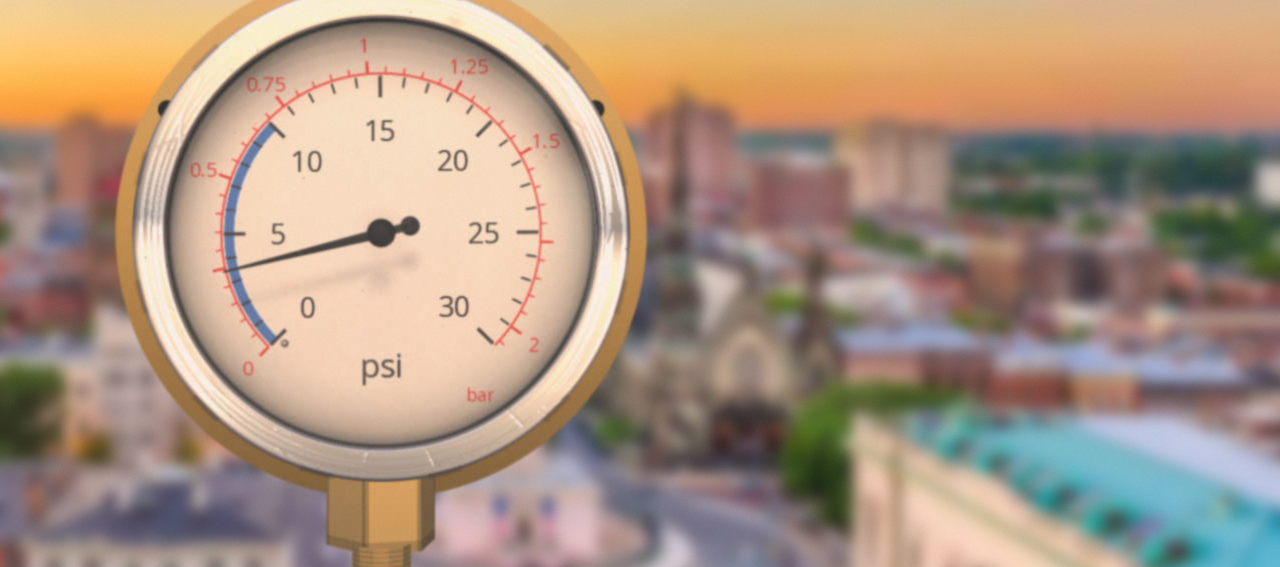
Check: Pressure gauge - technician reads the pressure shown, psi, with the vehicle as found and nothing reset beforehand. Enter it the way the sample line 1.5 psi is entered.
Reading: 3.5 psi
